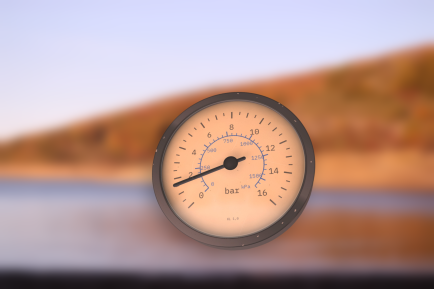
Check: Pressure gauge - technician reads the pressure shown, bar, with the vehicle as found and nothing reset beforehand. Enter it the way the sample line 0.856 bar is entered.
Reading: 1.5 bar
